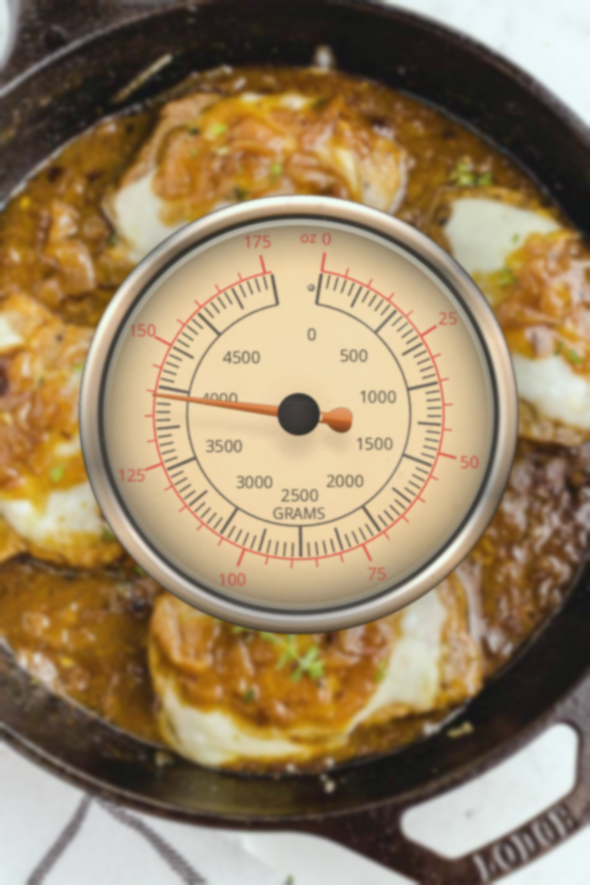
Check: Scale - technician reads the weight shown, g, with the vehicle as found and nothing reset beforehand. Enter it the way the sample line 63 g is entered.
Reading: 3950 g
